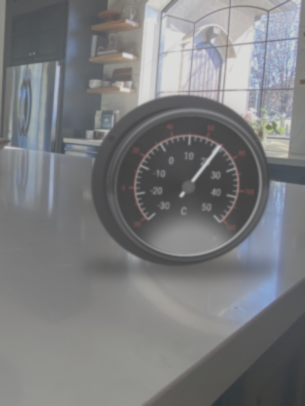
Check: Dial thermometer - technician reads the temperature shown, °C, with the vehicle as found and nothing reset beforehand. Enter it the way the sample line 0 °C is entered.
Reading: 20 °C
